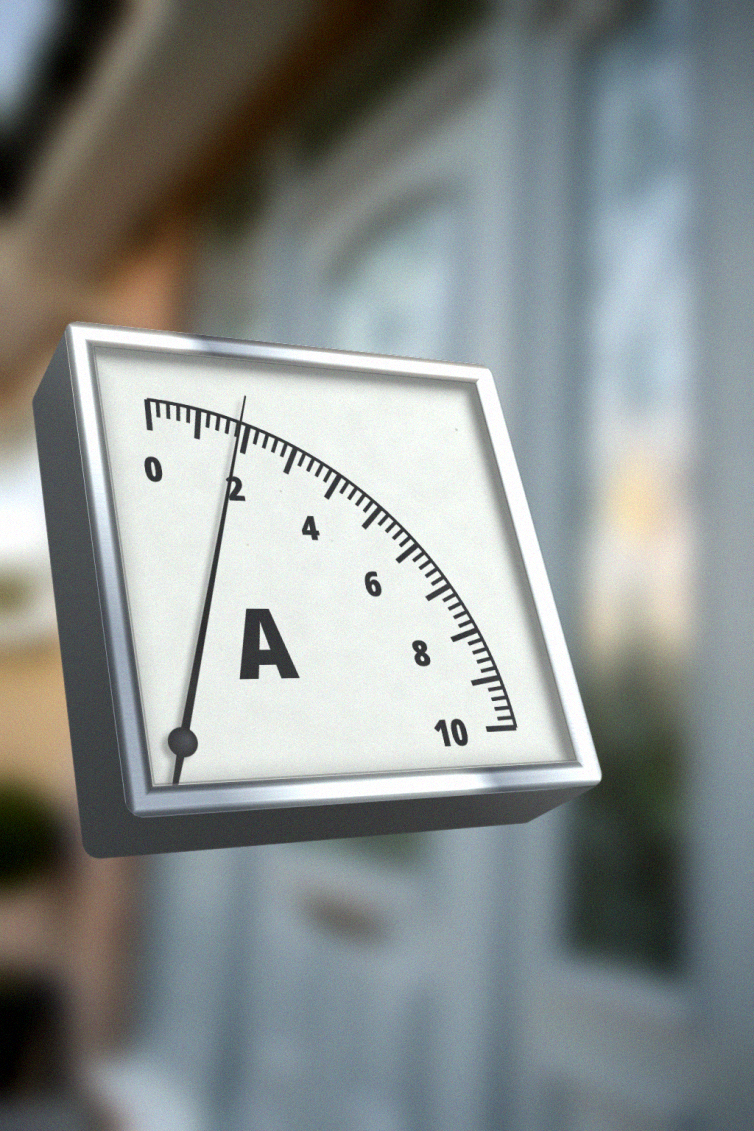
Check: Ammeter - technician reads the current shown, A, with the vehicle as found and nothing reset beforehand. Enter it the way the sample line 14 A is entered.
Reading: 1.8 A
